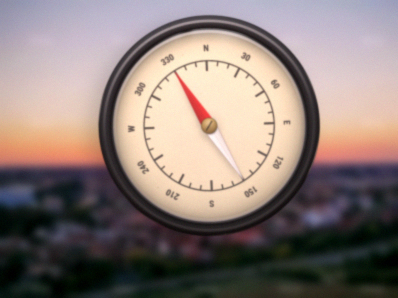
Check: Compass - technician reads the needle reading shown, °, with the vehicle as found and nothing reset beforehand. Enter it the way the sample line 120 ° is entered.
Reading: 330 °
